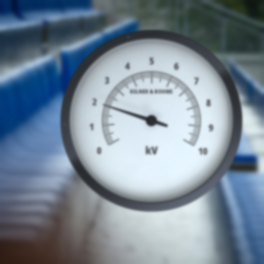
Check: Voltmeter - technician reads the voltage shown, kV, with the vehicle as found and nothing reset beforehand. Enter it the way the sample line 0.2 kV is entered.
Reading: 2 kV
